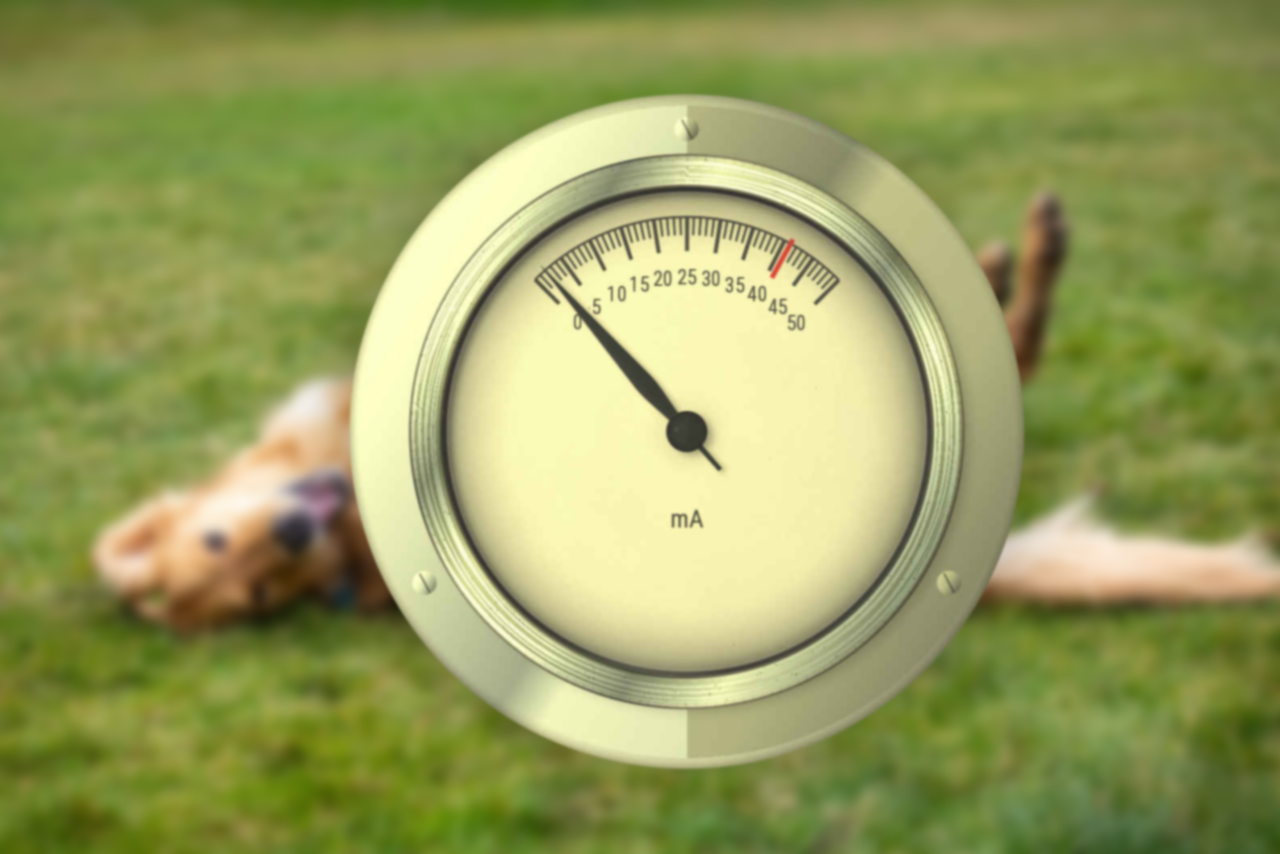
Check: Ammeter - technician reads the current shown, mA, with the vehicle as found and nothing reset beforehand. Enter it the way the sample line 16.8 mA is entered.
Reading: 2 mA
